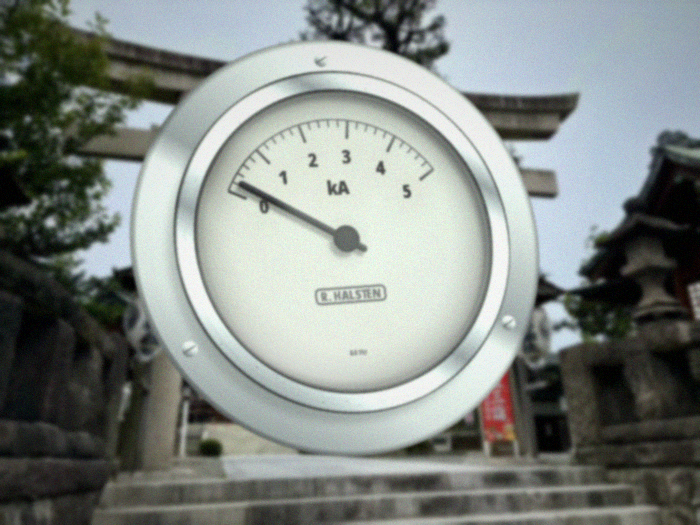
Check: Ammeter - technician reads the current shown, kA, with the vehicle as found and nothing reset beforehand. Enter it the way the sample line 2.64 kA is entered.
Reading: 0.2 kA
